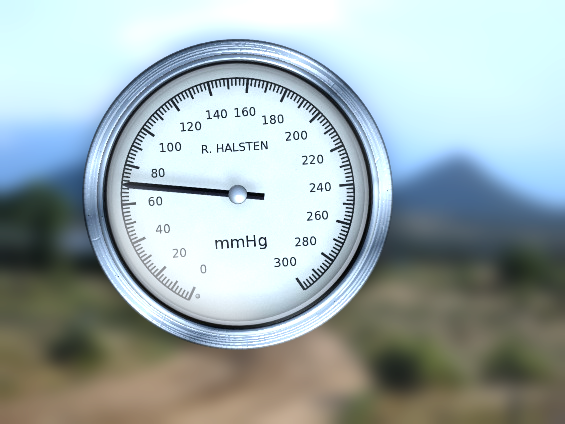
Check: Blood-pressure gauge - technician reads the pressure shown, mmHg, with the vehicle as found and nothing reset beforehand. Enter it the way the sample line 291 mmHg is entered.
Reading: 70 mmHg
